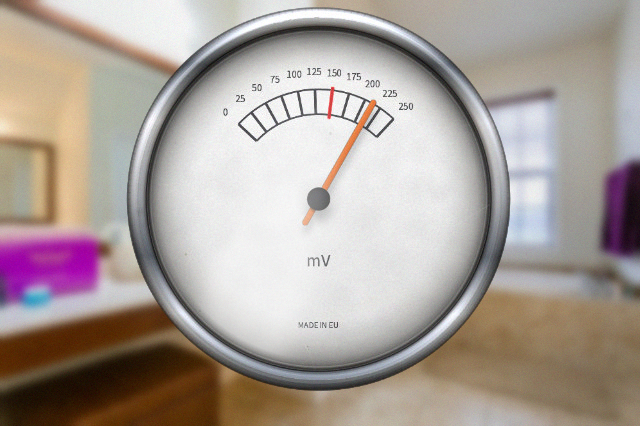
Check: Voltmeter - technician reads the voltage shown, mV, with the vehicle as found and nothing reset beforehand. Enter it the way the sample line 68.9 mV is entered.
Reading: 212.5 mV
